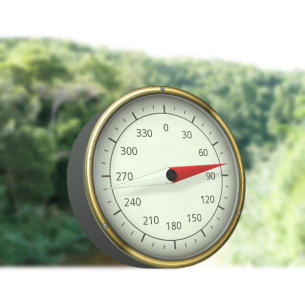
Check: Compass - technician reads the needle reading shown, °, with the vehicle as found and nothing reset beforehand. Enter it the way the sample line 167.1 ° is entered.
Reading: 80 °
